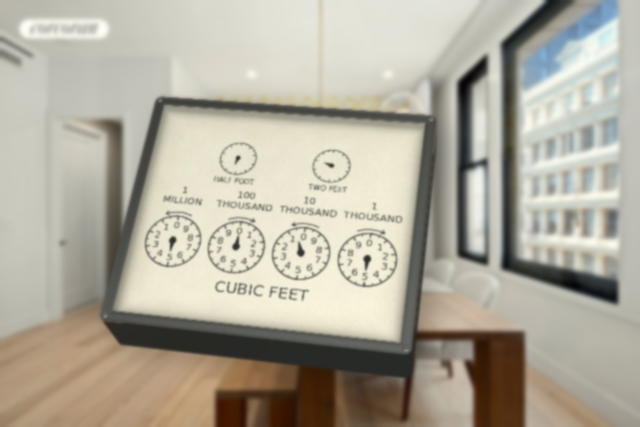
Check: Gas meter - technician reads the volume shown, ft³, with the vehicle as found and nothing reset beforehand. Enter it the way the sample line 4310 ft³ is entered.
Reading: 500500 ft³
